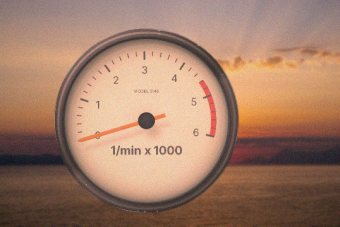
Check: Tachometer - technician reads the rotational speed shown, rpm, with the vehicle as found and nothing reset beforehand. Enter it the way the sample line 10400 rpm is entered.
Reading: 0 rpm
